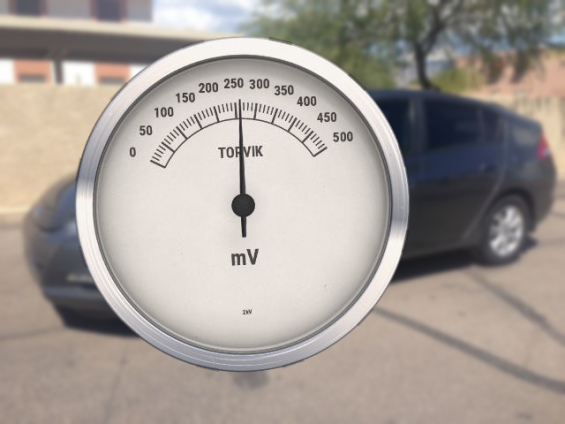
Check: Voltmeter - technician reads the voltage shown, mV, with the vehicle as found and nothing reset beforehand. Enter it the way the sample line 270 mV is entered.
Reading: 260 mV
